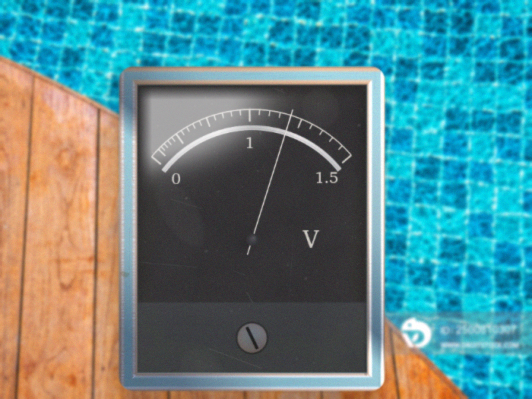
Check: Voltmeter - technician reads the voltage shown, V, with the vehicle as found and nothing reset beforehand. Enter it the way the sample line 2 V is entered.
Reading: 1.2 V
